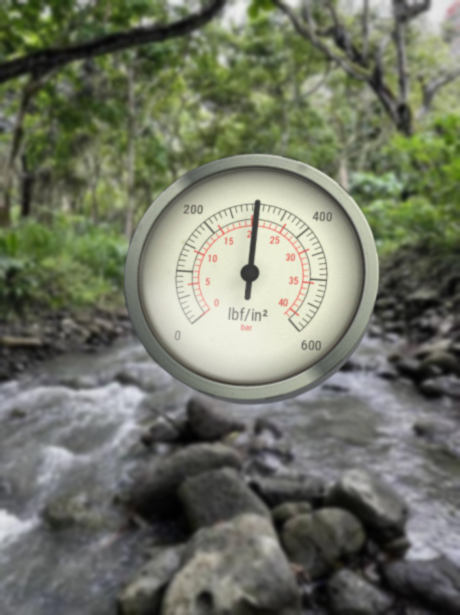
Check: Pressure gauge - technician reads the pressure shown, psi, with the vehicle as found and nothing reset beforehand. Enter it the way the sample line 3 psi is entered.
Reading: 300 psi
